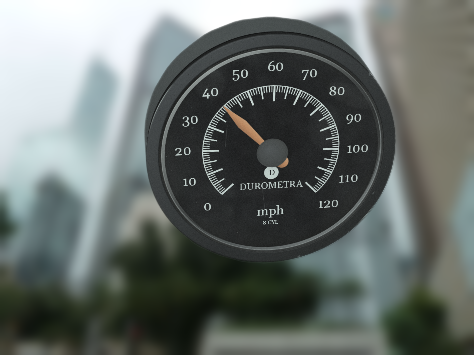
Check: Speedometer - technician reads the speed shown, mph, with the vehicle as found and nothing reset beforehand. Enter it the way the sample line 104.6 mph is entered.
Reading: 40 mph
